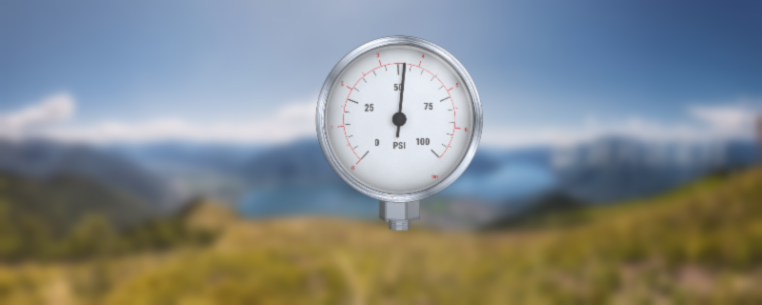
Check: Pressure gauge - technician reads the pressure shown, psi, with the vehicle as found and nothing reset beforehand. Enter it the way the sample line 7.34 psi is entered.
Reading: 52.5 psi
